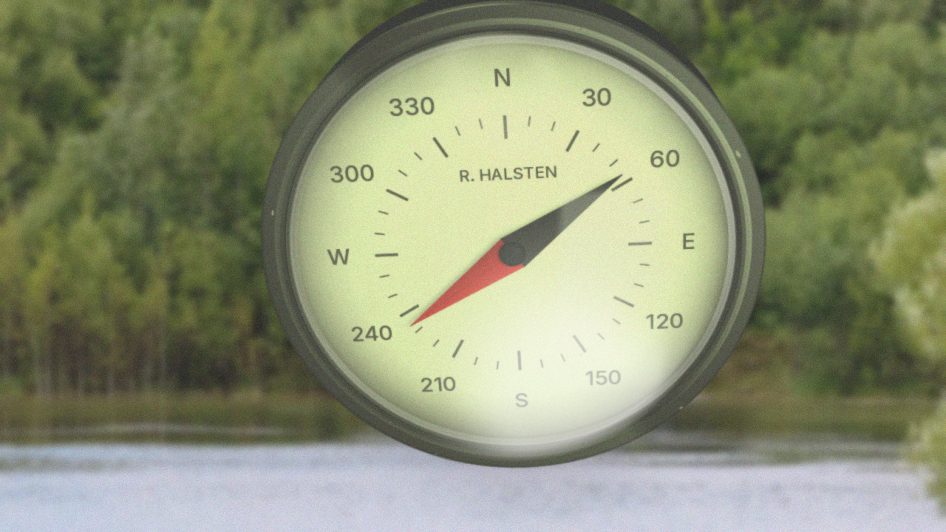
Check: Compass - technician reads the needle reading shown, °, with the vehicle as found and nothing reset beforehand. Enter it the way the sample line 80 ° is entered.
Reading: 235 °
